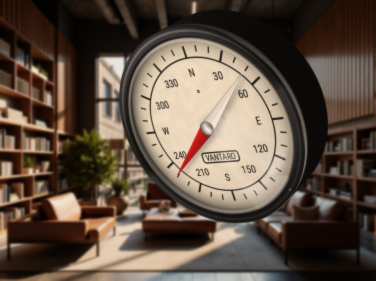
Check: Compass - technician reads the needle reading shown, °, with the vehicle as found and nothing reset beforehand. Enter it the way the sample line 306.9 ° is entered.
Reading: 230 °
